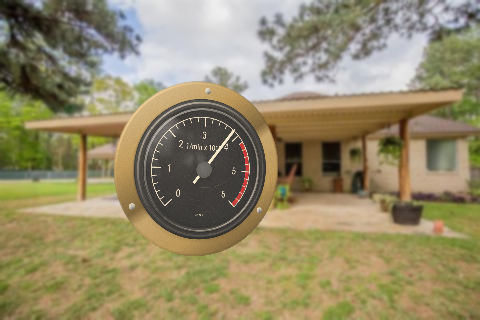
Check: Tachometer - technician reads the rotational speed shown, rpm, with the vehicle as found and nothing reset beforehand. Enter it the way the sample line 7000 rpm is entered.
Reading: 3800 rpm
